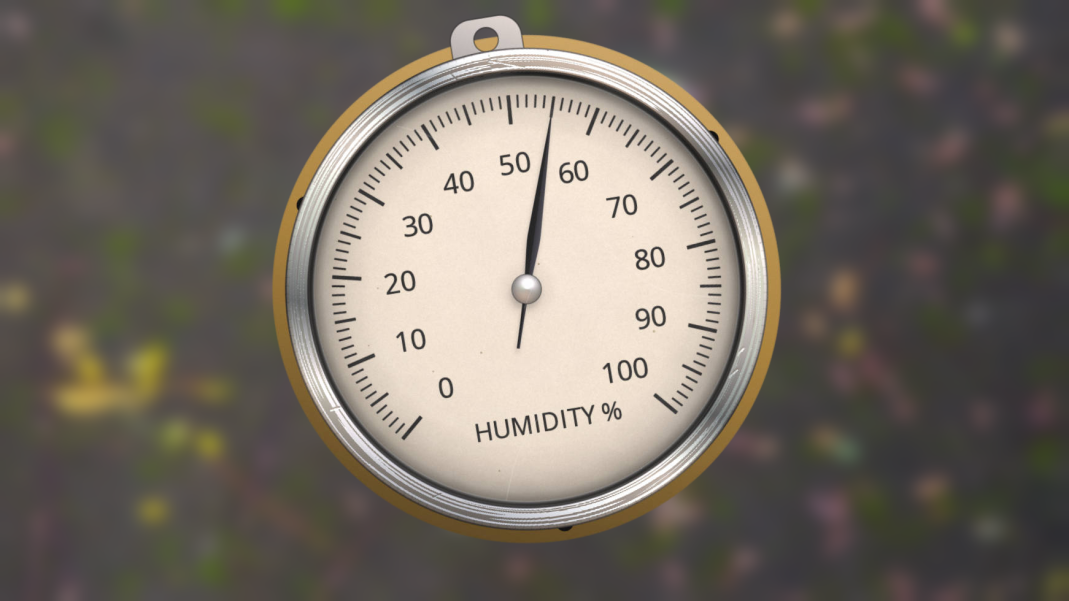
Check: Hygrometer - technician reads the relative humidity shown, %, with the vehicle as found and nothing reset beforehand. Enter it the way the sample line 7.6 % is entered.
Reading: 55 %
